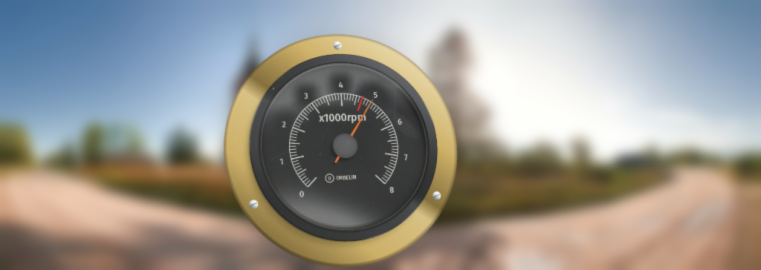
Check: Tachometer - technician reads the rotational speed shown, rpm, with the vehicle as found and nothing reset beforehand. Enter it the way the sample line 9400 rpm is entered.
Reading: 5000 rpm
